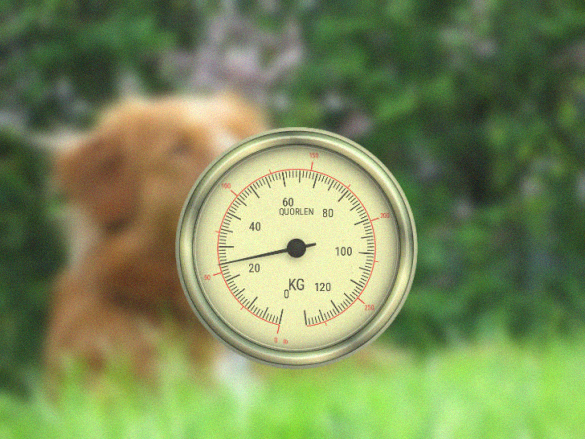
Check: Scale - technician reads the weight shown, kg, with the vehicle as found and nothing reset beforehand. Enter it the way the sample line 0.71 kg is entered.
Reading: 25 kg
